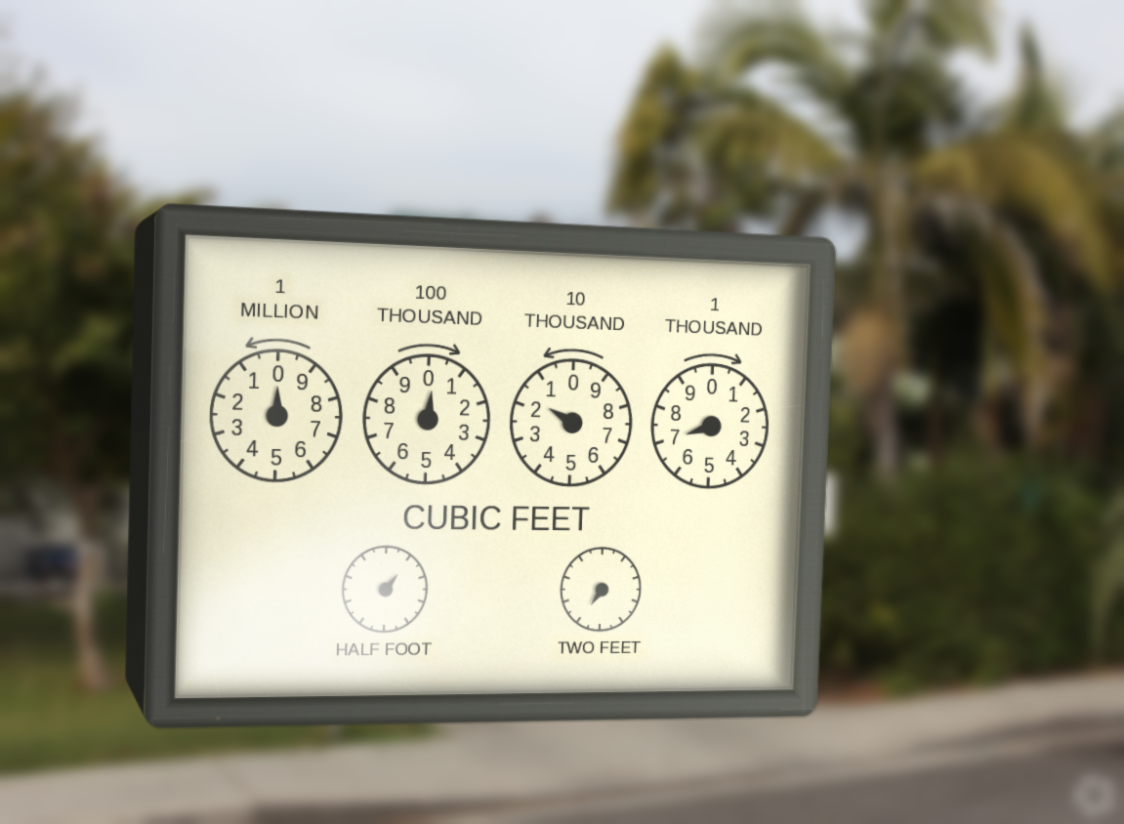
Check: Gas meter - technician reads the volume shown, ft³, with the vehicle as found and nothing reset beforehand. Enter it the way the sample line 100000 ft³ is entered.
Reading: 1700 ft³
